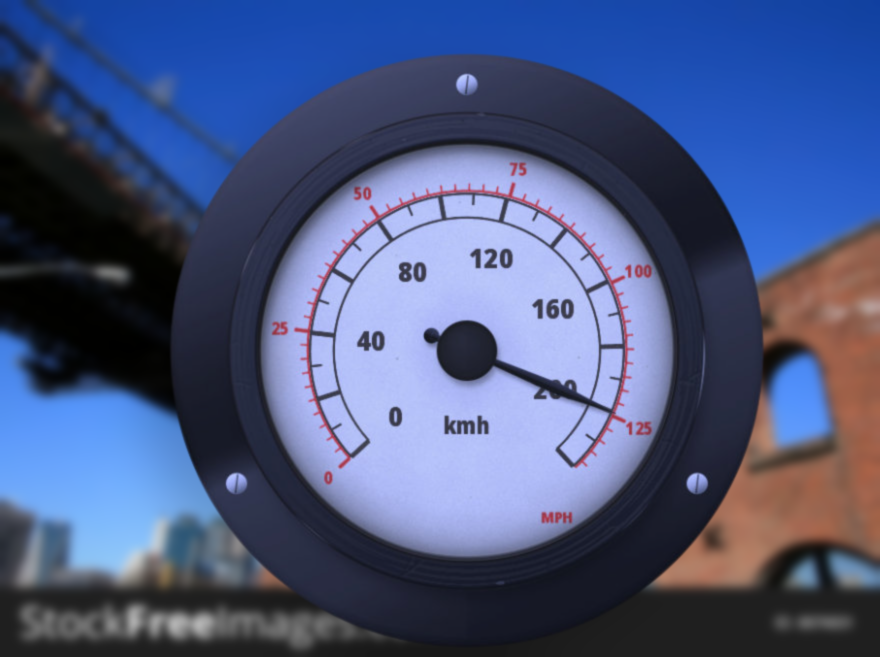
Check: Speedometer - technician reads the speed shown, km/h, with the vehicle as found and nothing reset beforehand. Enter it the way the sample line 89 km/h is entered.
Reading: 200 km/h
